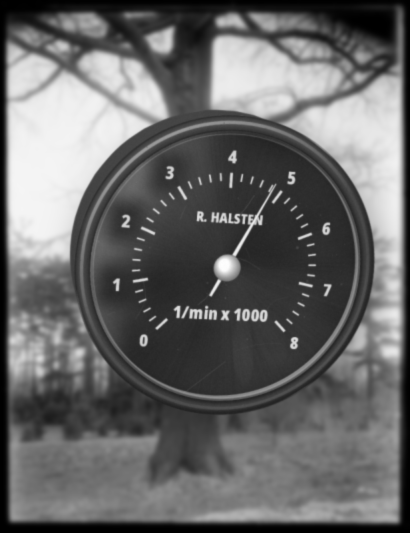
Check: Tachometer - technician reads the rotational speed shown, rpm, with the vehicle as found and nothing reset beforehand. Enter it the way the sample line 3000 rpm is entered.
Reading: 4800 rpm
